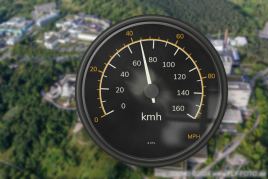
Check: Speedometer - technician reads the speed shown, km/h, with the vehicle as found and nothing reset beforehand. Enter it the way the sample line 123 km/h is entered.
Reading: 70 km/h
